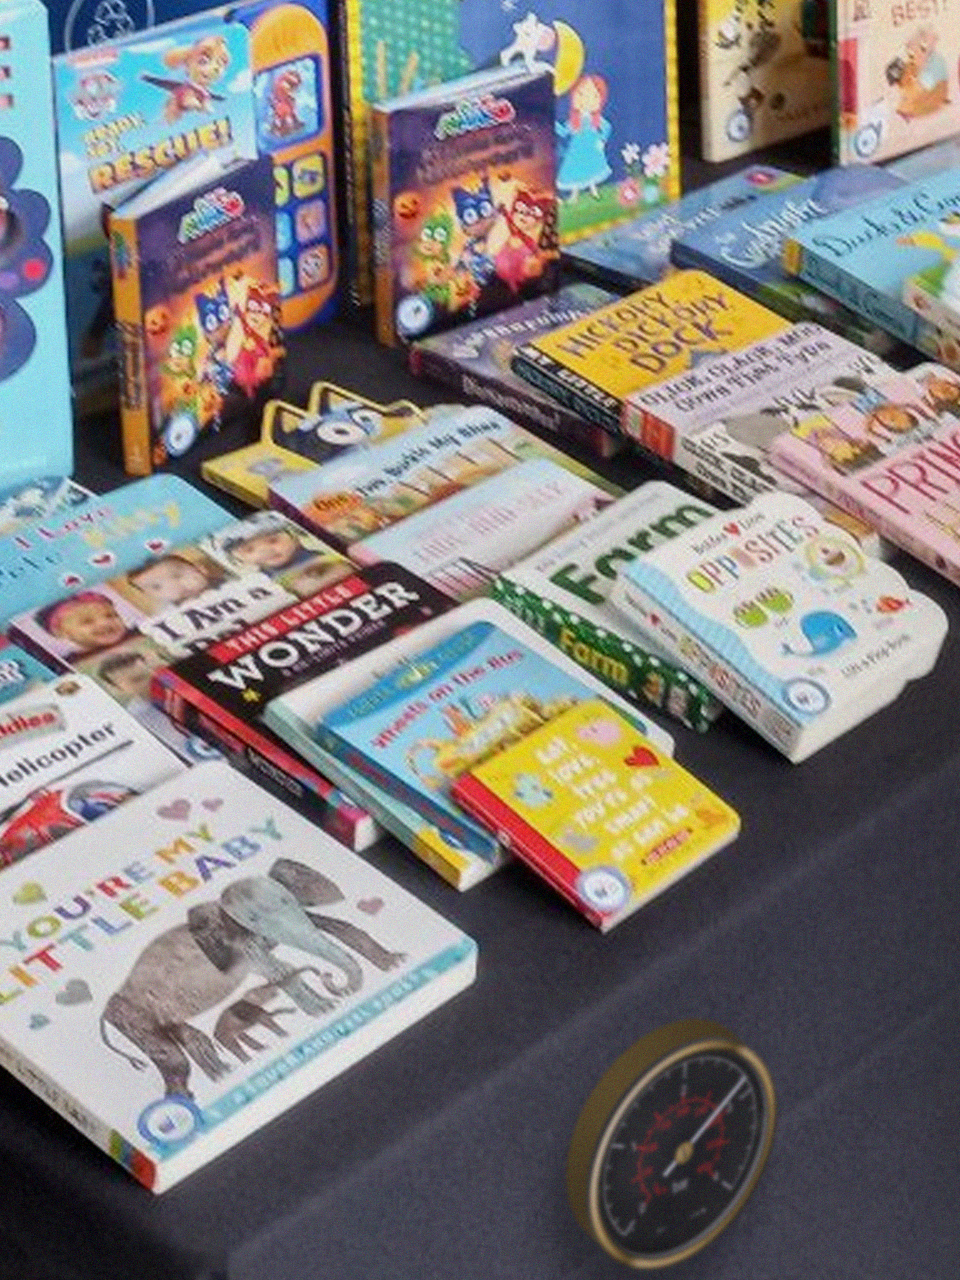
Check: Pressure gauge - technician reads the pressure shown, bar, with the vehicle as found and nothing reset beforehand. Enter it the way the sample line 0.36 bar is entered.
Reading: 2.8 bar
